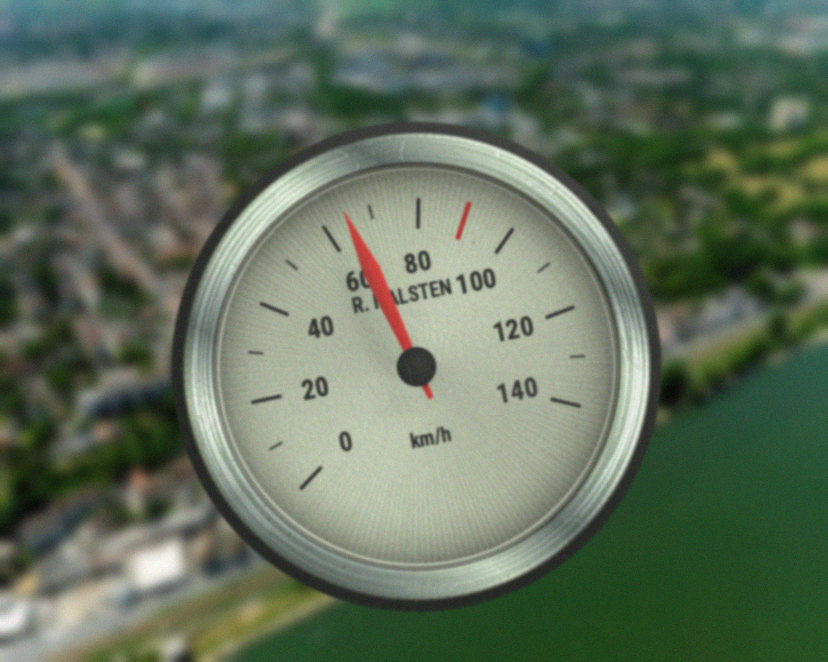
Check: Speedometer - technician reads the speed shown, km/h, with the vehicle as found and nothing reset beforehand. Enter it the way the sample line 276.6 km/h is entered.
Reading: 65 km/h
